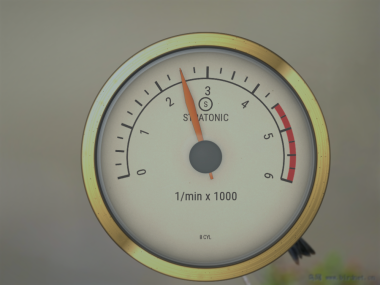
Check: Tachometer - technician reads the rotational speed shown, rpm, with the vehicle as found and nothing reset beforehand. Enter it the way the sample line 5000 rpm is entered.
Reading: 2500 rpm
